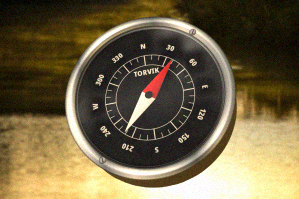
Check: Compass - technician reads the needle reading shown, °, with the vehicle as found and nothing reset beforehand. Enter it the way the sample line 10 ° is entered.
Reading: 40 °
